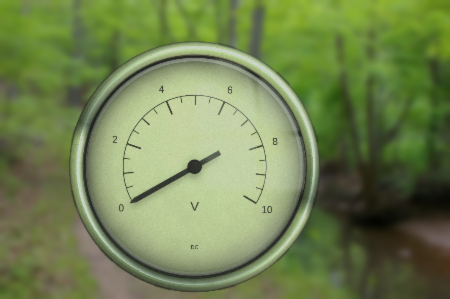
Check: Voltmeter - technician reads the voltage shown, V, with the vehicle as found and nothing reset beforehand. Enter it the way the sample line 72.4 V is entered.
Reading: 0 V
